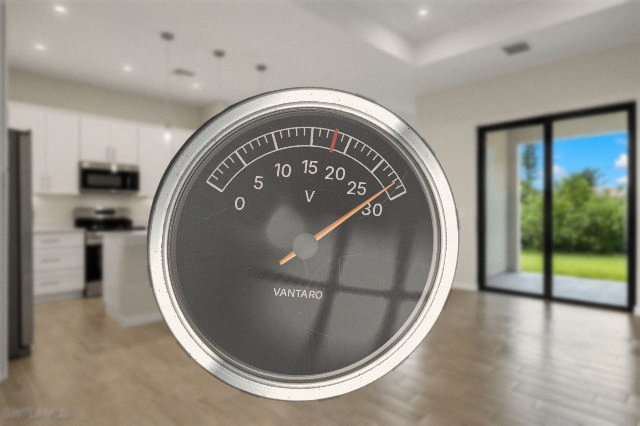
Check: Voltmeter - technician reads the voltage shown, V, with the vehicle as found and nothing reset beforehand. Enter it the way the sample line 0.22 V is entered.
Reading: 28 V
